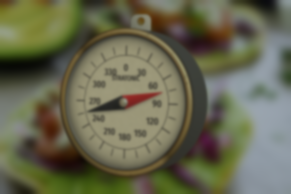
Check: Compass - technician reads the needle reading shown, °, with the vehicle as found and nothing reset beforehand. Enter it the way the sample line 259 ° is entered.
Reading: 75 °
